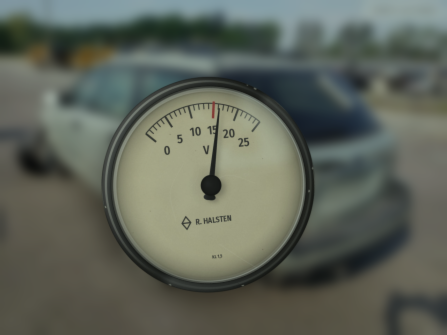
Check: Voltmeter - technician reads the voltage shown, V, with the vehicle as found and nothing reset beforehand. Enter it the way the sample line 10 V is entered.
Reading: 16 V
